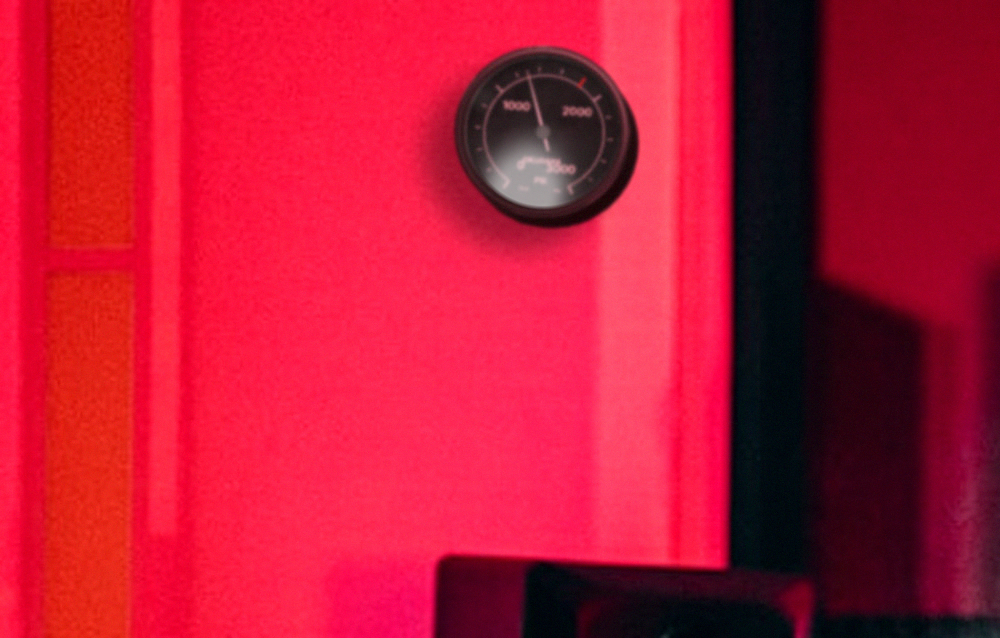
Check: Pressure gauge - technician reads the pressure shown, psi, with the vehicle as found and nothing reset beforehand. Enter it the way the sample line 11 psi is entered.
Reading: 1300 psi
